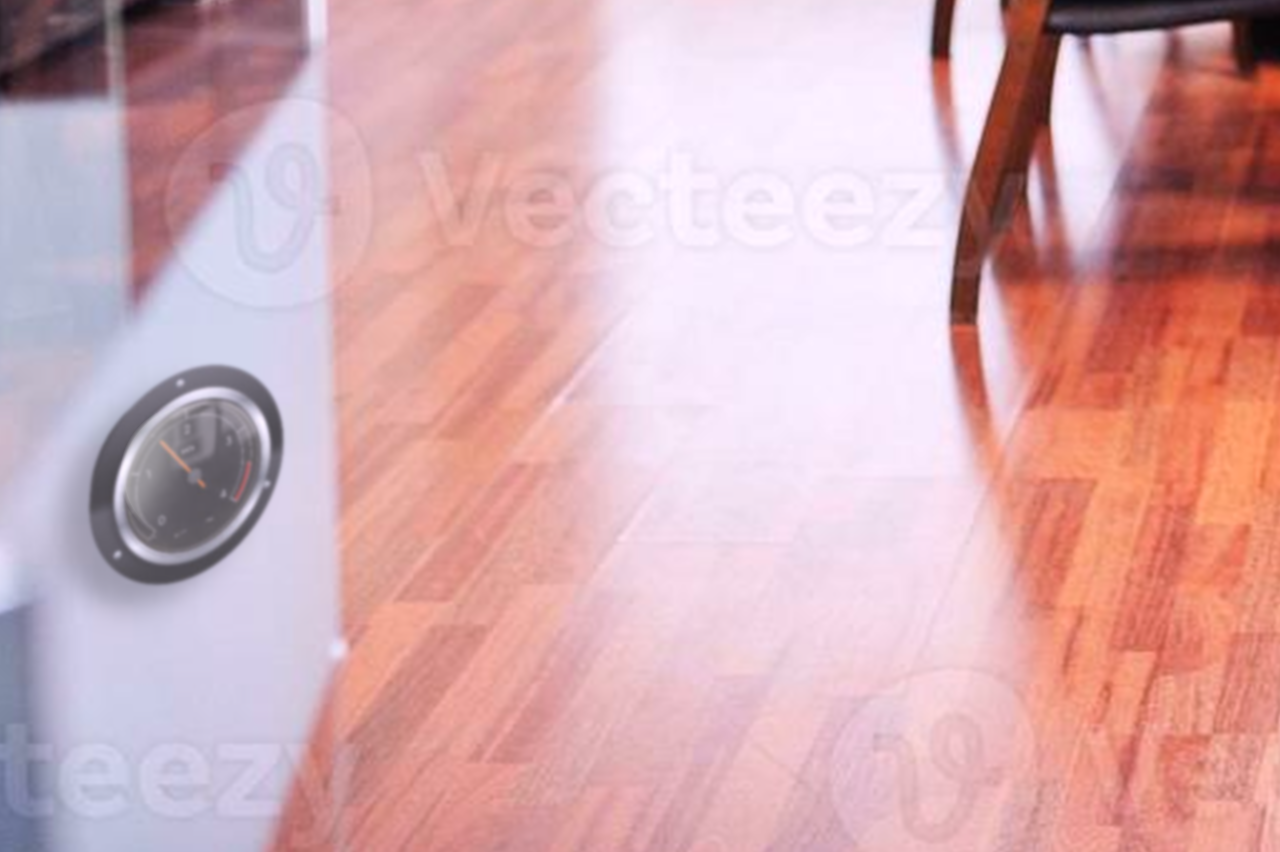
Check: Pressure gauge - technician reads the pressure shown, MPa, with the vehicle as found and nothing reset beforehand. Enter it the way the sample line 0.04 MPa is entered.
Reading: 1.5 MPa
